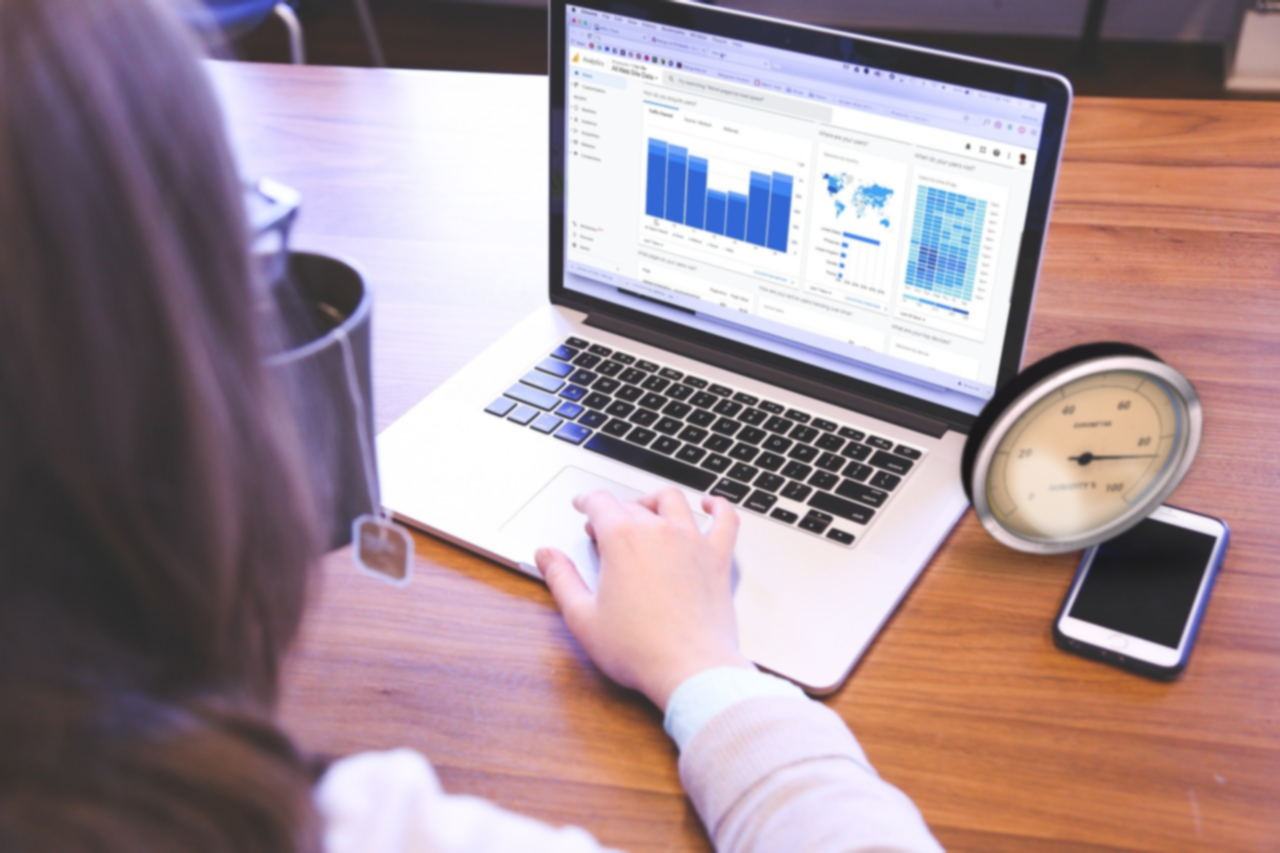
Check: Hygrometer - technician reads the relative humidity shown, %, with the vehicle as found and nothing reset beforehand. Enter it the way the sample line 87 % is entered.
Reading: 85 %
